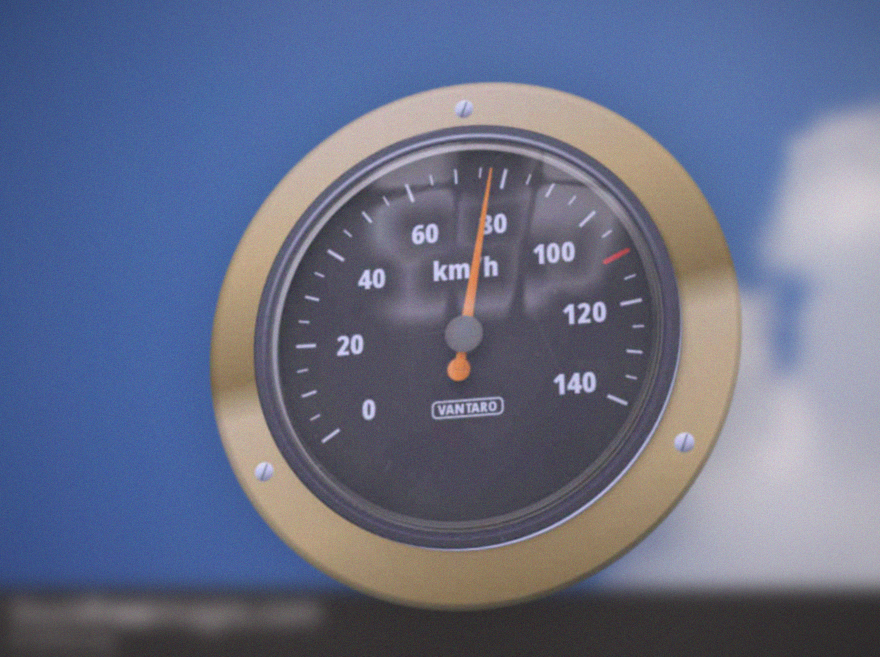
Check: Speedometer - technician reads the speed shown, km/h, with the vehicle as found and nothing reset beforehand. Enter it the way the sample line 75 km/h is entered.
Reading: 77.5 km/h
